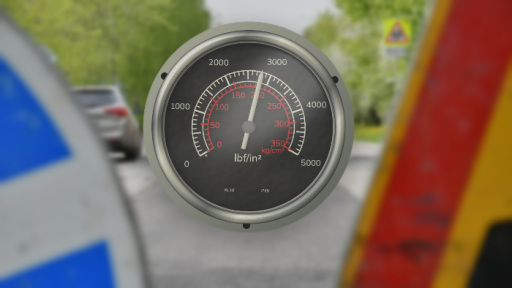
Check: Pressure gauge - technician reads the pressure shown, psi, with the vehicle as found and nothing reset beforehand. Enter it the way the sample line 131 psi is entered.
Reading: 2800 psi
